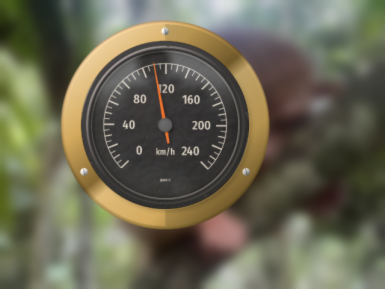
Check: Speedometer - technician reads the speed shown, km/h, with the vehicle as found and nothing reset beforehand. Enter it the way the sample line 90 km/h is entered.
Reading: 110 km/h
